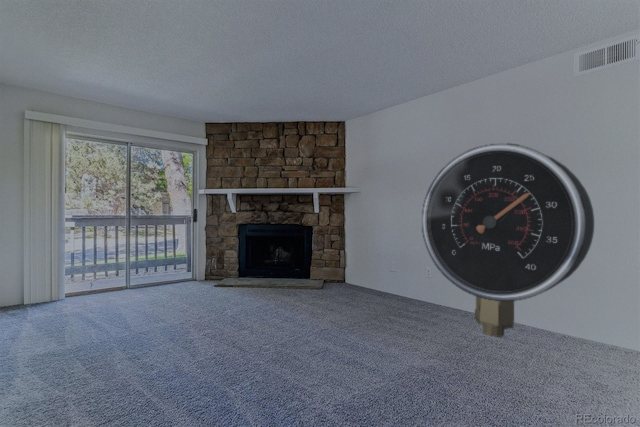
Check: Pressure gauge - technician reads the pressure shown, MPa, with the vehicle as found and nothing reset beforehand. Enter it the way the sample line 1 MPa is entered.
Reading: 27 MPa
